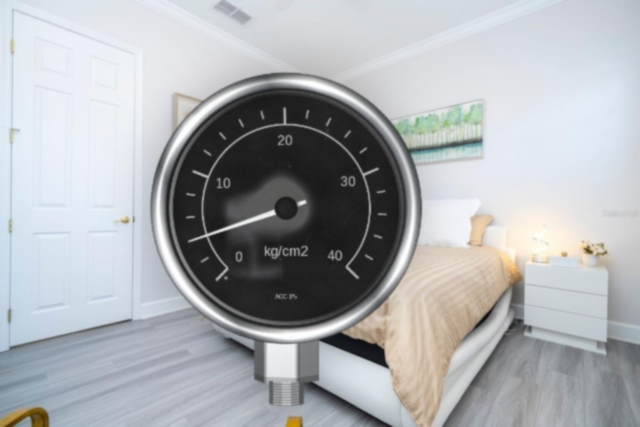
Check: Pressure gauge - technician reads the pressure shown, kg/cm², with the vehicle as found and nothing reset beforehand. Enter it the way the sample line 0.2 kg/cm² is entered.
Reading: 4 kg/cm²
